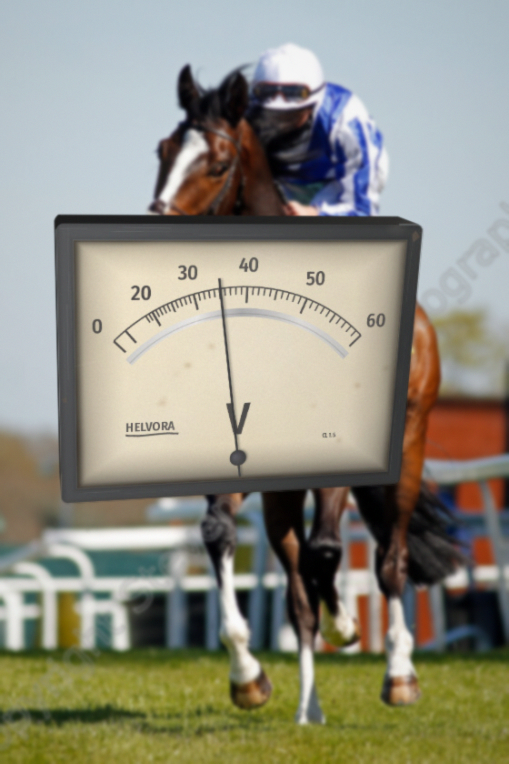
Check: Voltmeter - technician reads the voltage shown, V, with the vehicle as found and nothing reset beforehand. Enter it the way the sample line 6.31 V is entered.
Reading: 35 V
